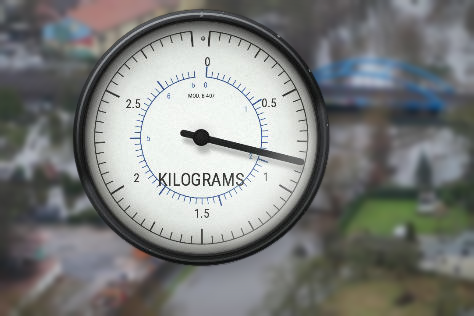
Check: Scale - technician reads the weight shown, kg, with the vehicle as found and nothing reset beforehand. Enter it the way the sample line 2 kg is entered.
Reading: 0.85 kg
